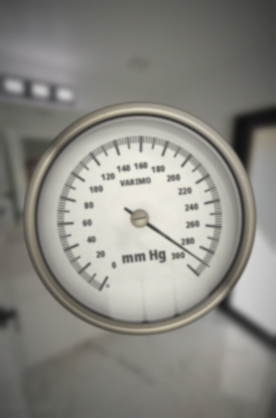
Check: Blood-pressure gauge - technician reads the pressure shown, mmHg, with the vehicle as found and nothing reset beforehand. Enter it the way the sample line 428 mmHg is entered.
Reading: 290 mmHg
